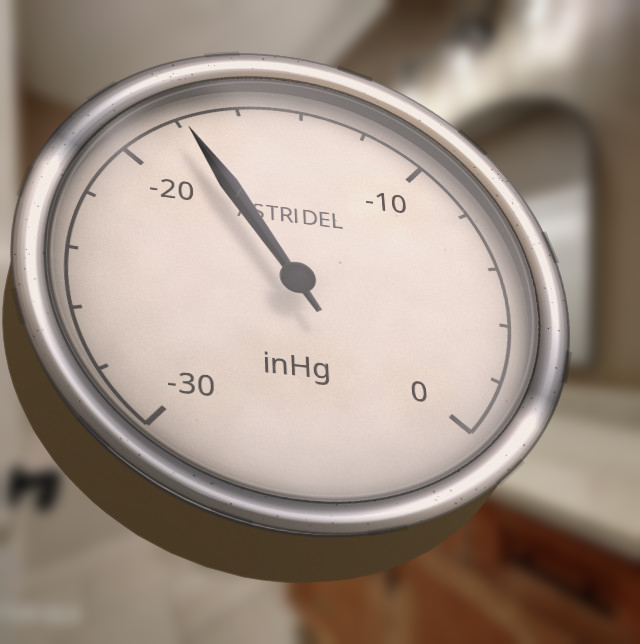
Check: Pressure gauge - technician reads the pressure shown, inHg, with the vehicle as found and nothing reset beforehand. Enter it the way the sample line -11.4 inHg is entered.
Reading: -18 inHg
